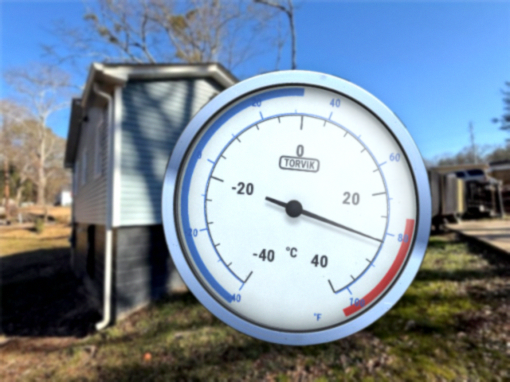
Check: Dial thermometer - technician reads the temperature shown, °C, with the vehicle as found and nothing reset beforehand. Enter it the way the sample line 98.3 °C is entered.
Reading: 28 °C
